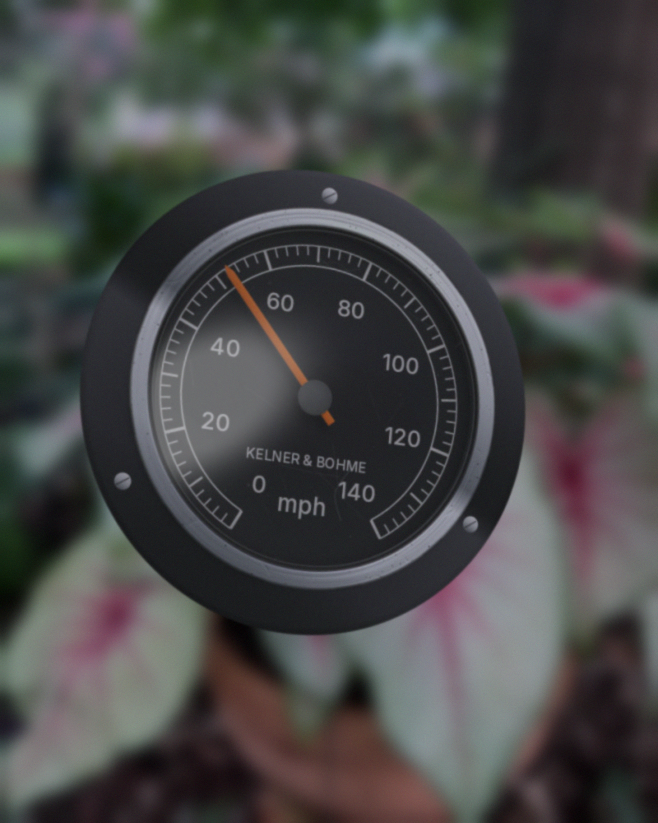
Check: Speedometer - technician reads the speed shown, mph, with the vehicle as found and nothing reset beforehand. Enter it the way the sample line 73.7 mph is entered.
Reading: 52 mph
